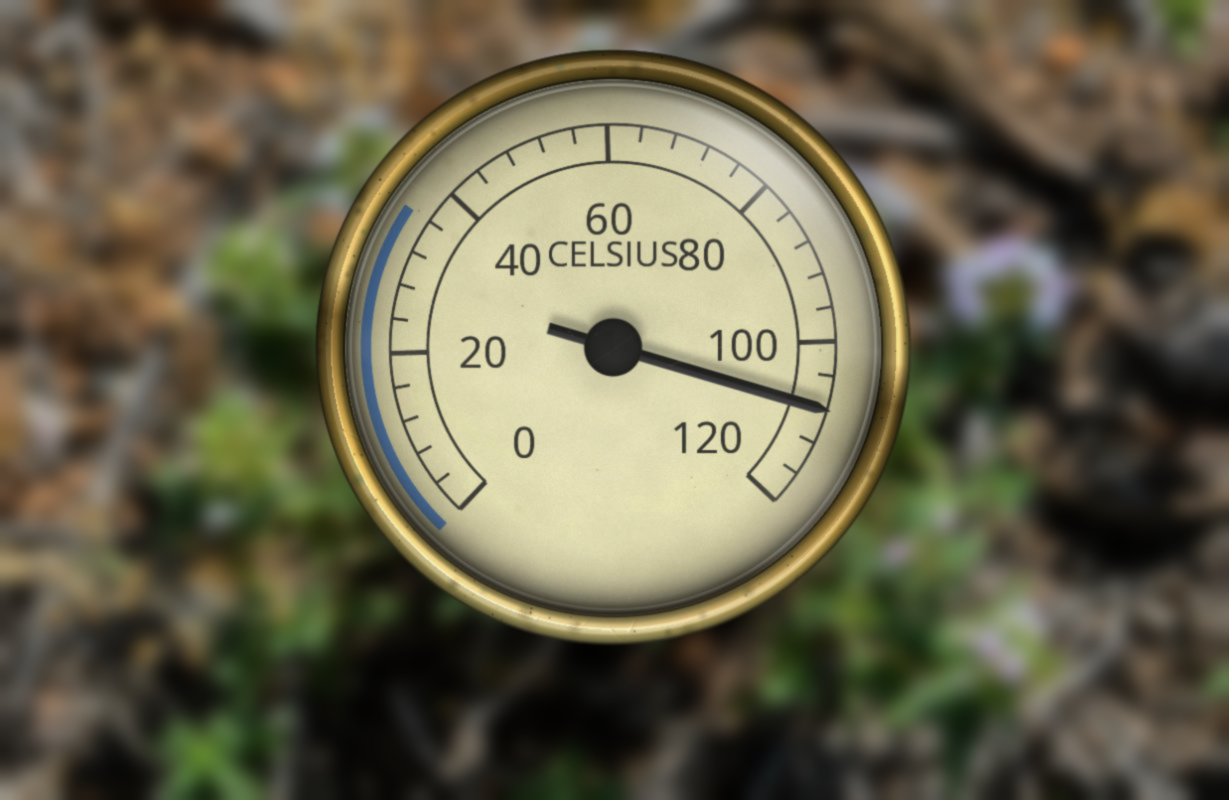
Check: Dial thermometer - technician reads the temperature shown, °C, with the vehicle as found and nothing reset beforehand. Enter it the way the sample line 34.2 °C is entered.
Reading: 108 °C
